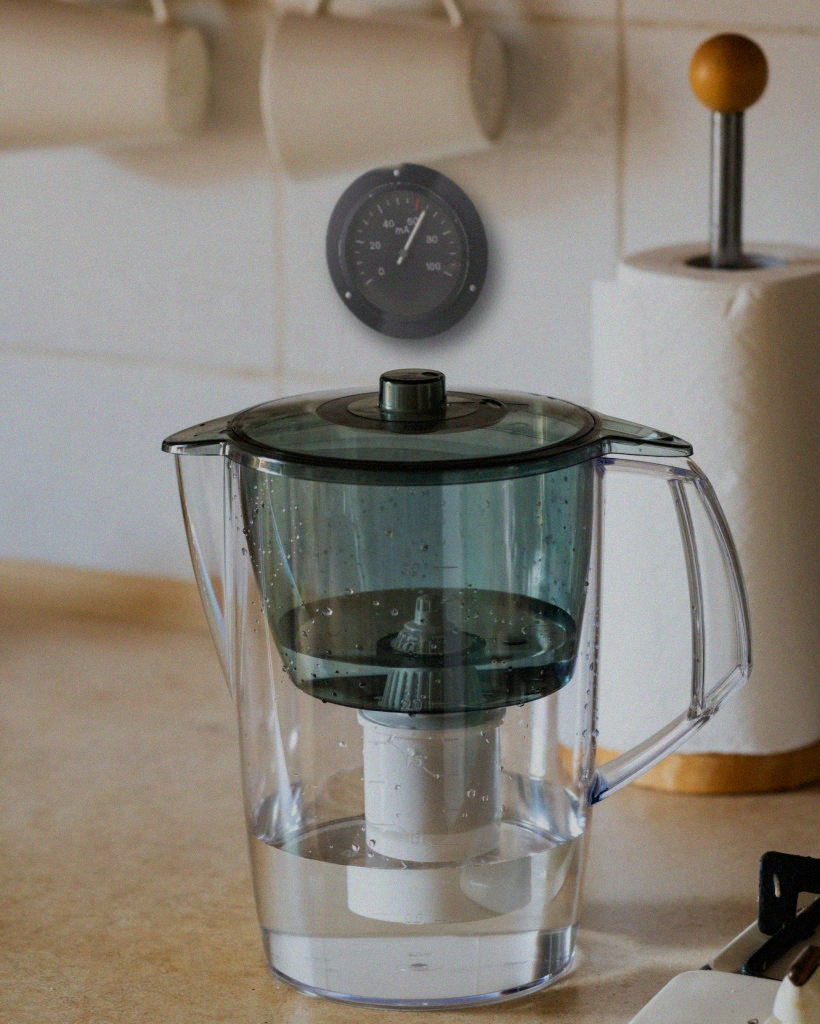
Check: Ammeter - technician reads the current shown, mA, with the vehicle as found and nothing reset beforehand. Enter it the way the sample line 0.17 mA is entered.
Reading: 65 mA
